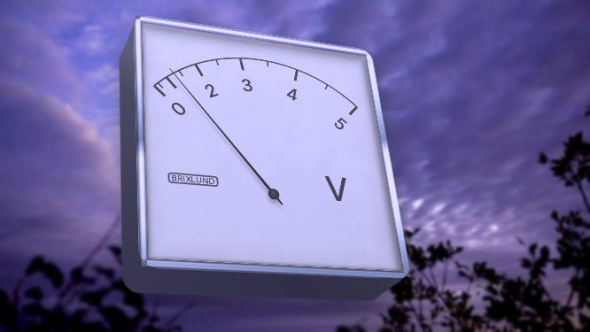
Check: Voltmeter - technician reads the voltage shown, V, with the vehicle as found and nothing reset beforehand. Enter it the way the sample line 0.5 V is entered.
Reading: 1.25 V
